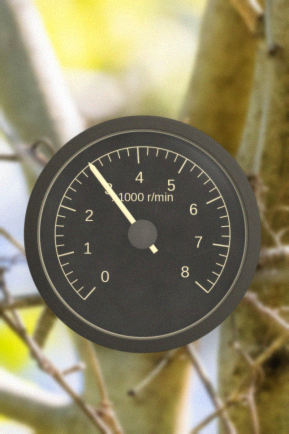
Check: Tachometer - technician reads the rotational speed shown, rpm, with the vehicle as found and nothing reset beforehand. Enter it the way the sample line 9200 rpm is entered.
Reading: 3000 rpm
